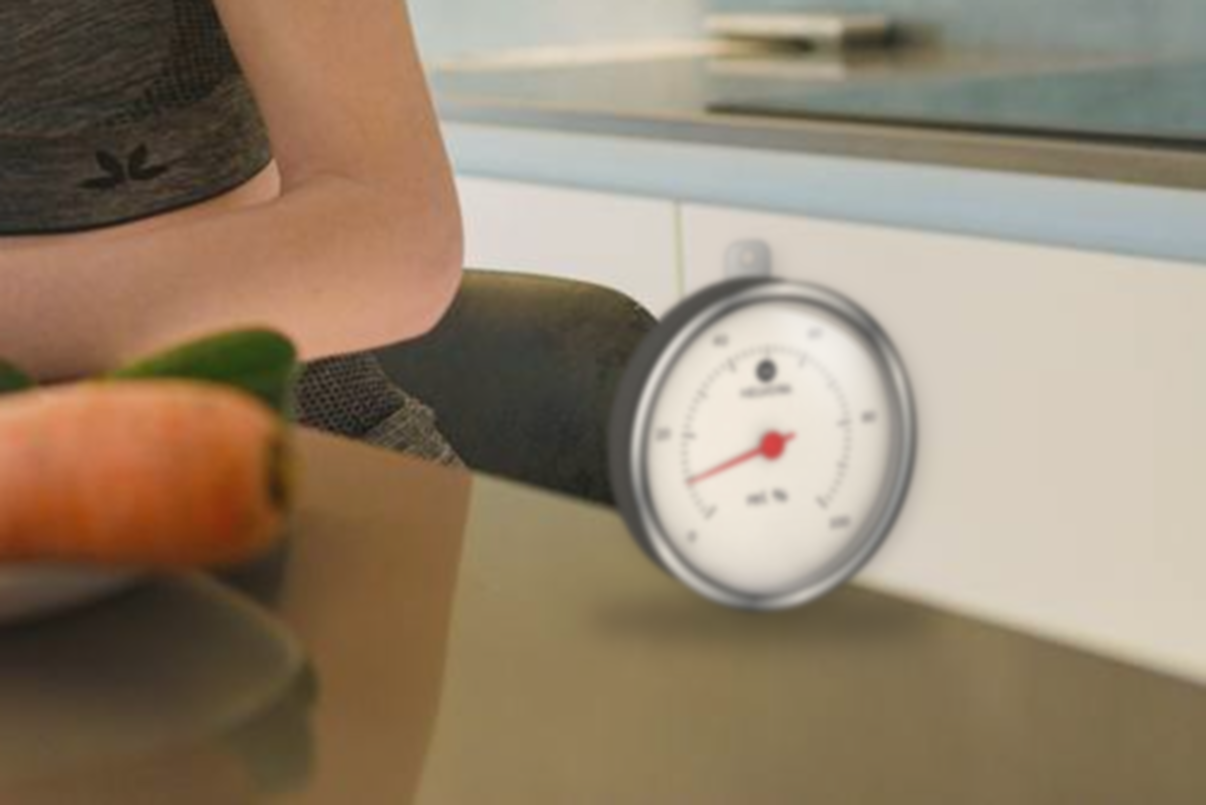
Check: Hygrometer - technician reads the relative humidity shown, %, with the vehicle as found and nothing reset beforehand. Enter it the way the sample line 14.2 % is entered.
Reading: 10 %
